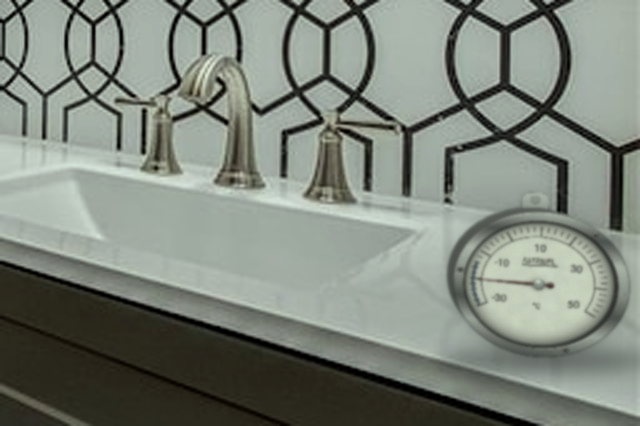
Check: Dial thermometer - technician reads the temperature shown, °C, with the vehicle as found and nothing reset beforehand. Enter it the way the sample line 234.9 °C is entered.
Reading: -20 °C
